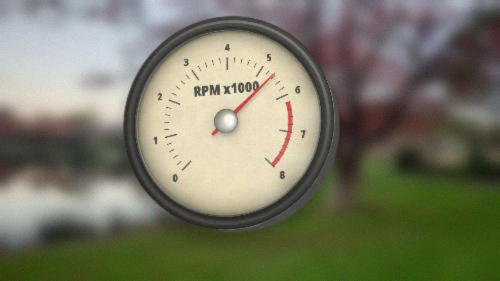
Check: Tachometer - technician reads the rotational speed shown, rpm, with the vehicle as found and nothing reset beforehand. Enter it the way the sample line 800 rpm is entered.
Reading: 5400 rpm
